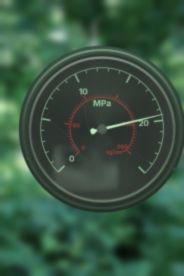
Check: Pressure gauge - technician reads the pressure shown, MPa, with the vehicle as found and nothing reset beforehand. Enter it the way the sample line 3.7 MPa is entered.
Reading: 19.5 MPa
